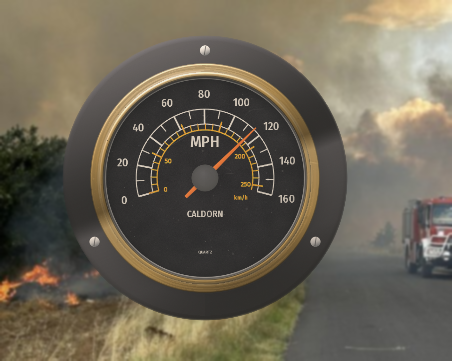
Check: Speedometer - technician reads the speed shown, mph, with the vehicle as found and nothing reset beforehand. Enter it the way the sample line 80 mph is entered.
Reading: 115 mph
